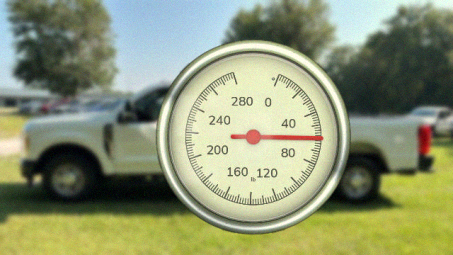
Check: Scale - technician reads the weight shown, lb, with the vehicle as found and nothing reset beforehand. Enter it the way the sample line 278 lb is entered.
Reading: 60 lb
